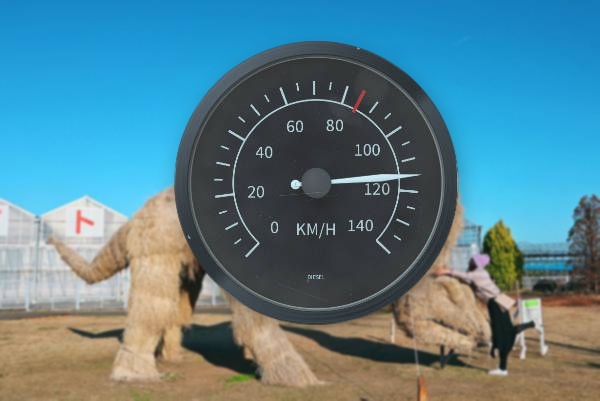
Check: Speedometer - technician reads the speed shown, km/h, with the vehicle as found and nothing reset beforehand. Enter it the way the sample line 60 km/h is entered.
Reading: 115 km/h
